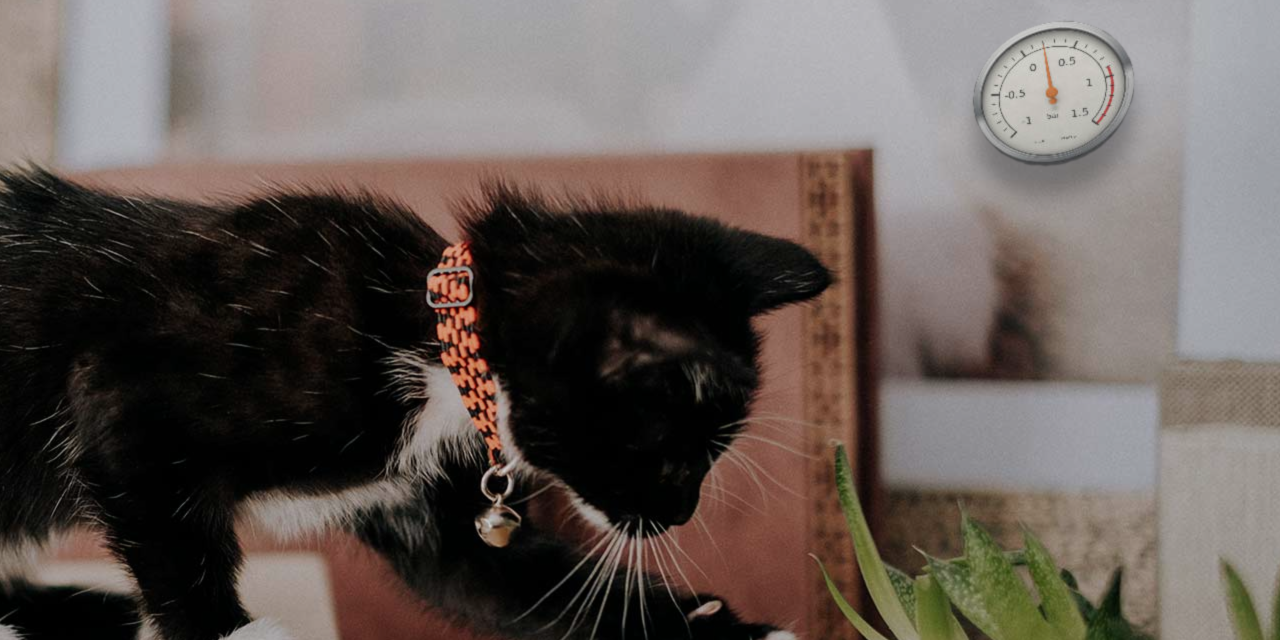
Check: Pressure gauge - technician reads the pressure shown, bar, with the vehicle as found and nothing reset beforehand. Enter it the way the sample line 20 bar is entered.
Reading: 0.2 bar
